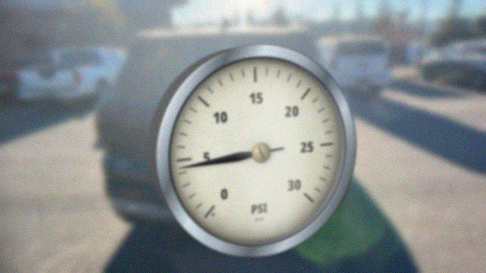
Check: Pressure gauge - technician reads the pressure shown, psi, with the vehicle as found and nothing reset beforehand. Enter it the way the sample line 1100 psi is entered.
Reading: 4.5 psi
